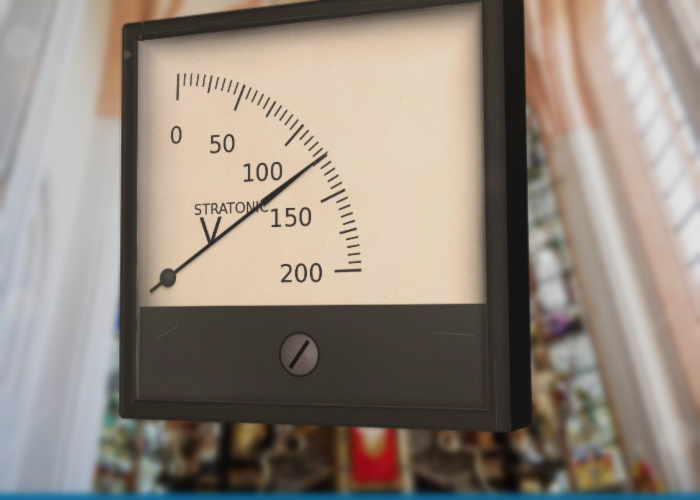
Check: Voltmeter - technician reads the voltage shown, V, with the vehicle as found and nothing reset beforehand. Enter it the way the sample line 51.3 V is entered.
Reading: 125 V
